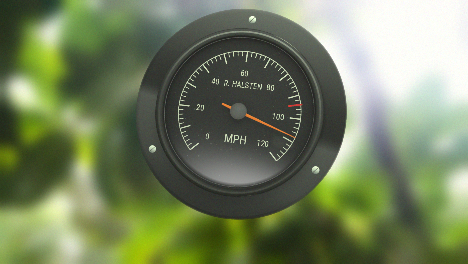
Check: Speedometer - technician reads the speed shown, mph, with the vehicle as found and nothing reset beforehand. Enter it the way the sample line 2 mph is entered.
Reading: 108 mph
